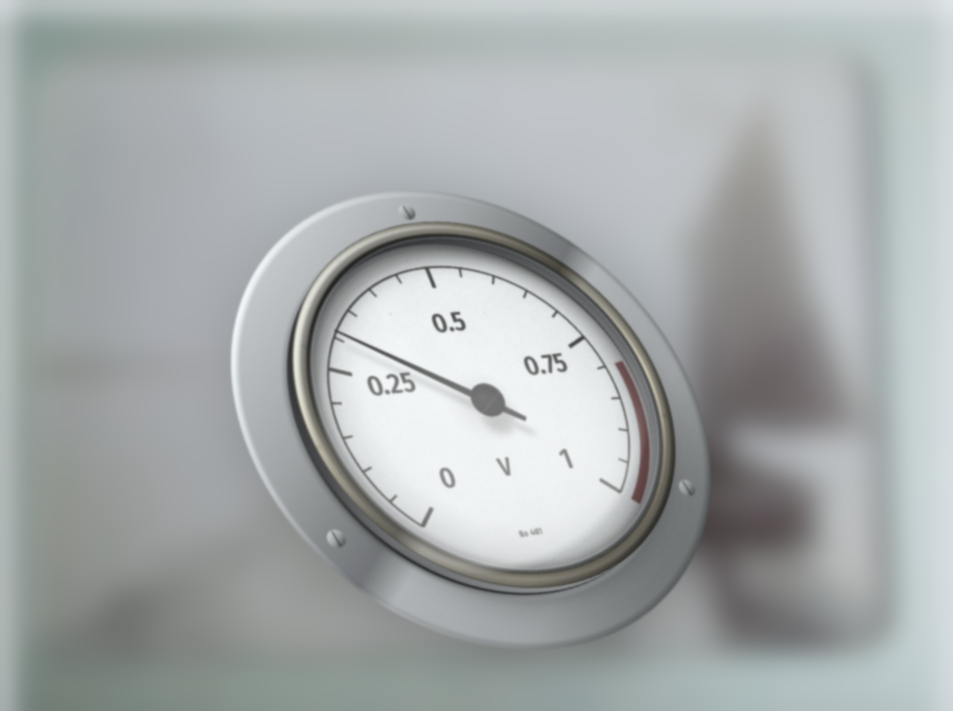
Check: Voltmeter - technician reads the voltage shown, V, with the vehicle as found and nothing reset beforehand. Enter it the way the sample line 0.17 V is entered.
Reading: 0.3 V
